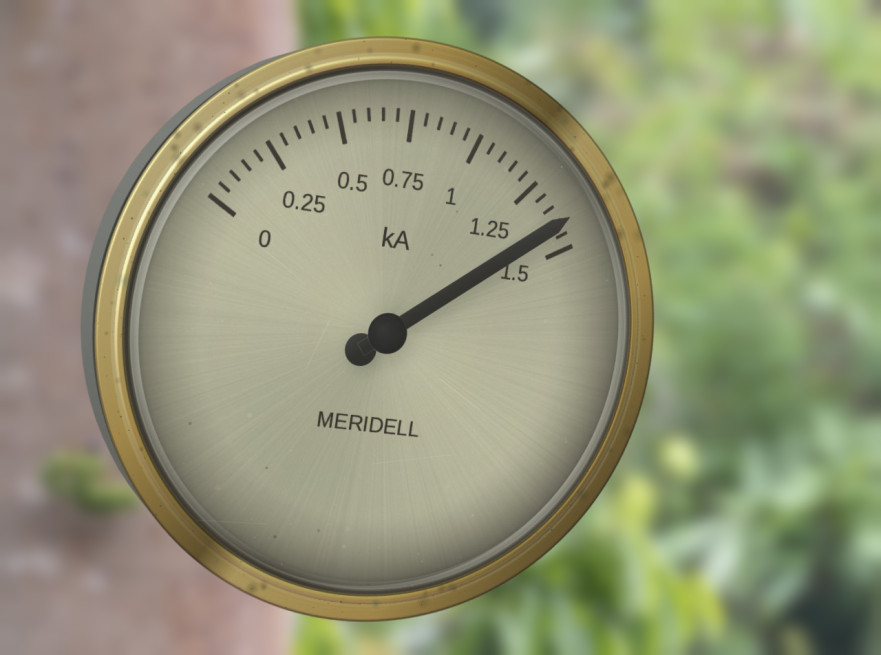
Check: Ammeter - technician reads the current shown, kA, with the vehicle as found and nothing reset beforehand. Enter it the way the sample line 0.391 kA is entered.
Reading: 1.4 kA
